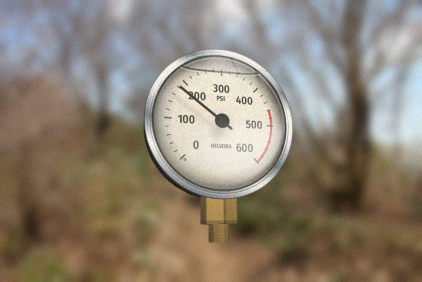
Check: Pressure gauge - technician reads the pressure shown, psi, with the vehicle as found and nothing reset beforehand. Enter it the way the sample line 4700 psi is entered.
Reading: 180 psi
